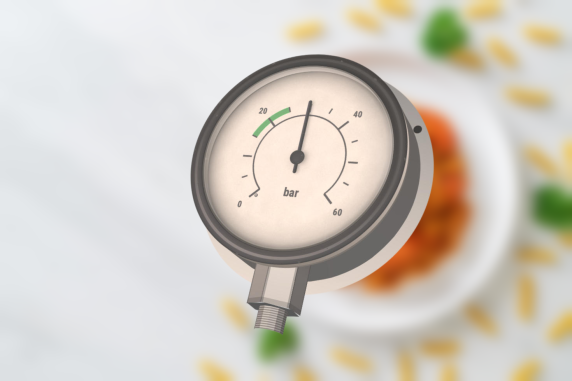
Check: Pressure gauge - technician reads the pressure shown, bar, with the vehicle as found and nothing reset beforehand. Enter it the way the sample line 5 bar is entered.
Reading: 30 bar
